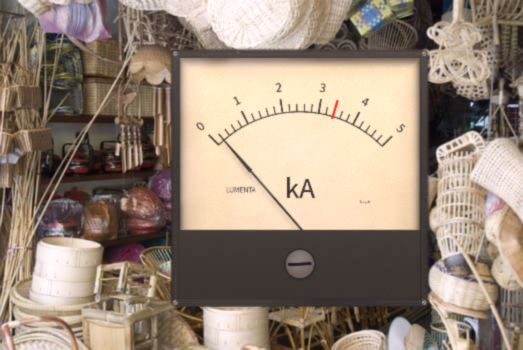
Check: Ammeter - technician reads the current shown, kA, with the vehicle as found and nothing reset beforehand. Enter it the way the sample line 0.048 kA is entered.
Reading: 0.2 kA
